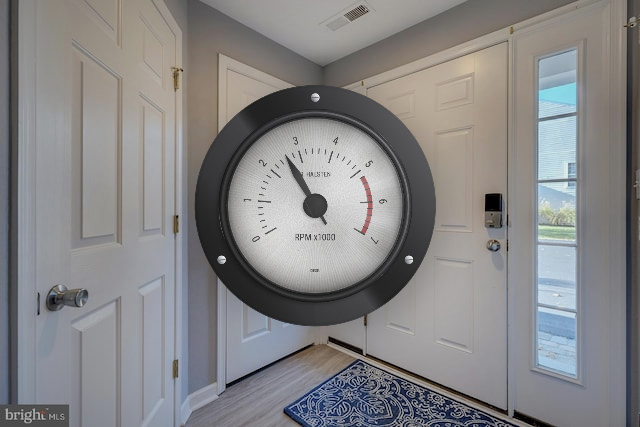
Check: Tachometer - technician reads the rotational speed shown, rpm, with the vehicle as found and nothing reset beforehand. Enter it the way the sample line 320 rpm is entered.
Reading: 2600 rpm
